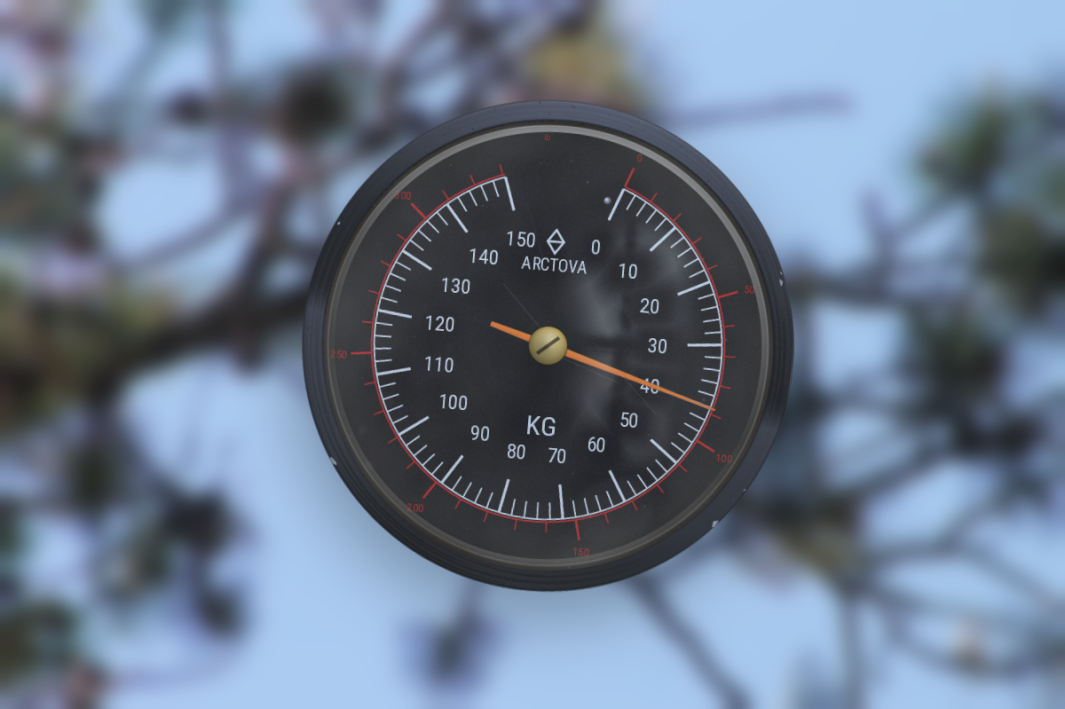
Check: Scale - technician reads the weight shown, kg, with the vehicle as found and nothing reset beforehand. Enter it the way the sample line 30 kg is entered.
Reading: 40 kg
